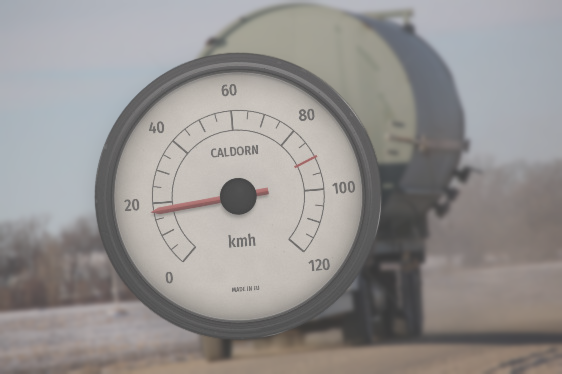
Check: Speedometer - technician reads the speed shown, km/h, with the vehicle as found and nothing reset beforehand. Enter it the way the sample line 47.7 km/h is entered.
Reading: 17.5 km/h
